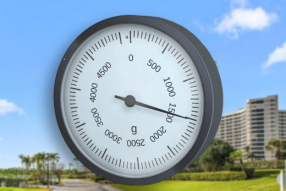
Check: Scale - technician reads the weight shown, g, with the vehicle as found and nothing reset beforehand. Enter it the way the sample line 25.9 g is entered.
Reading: 1500 g
